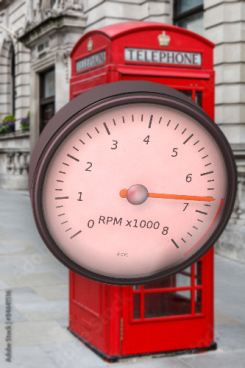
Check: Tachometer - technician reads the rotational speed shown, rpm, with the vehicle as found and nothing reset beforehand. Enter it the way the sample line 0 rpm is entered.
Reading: 6600 rpm
